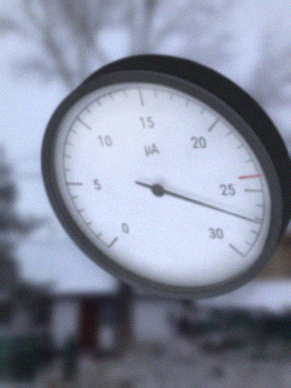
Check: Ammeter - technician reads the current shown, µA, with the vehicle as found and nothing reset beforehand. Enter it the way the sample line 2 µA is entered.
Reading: 27 µA
